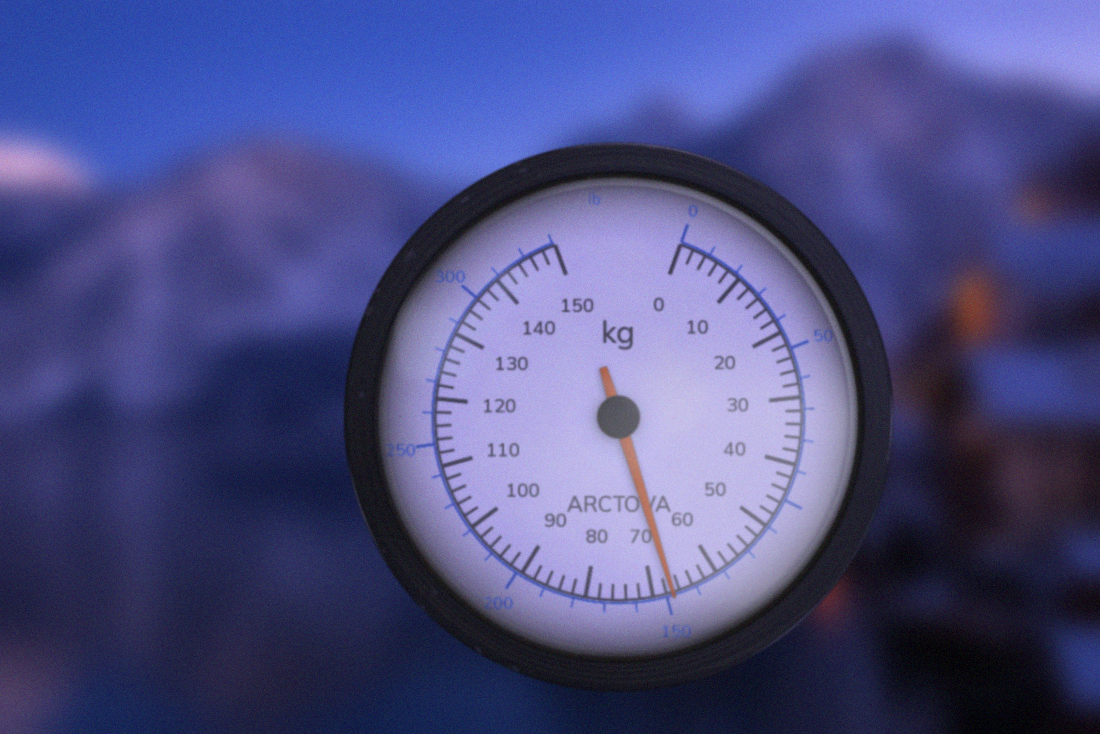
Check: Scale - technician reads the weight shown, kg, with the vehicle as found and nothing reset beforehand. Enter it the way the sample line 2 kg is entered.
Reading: 67 kg
